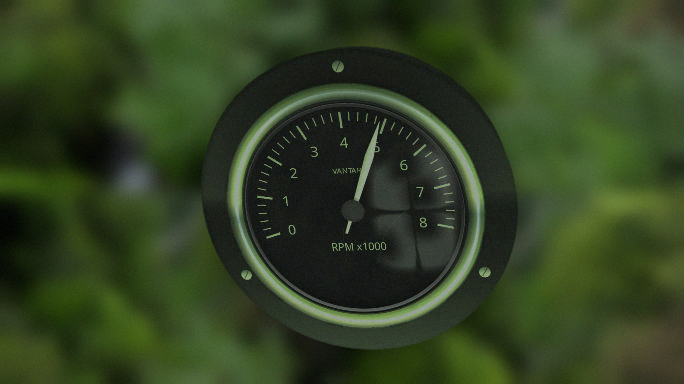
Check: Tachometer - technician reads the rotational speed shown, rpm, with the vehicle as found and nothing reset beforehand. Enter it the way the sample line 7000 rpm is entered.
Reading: 4900 rpm
